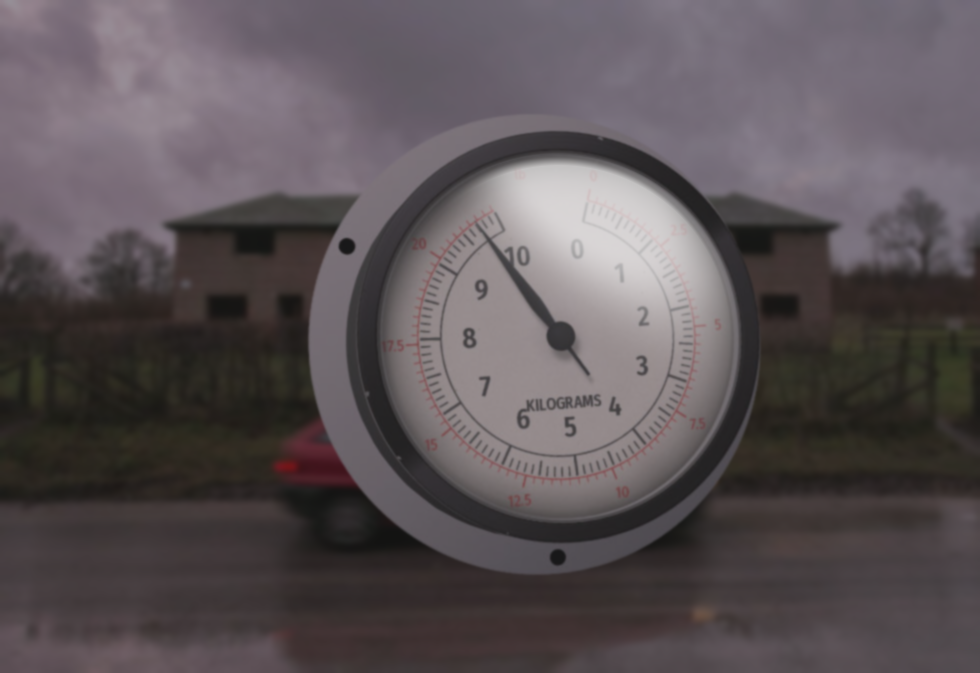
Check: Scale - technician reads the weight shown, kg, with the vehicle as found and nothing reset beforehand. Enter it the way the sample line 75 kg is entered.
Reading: 9.7 kg
